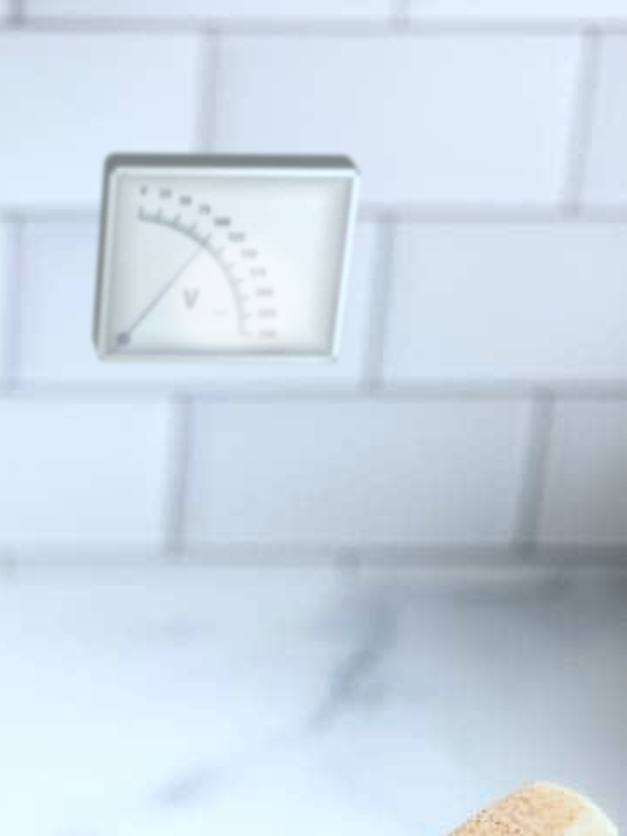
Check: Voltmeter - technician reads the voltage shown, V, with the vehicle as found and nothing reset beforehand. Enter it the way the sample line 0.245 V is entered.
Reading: 100 V
